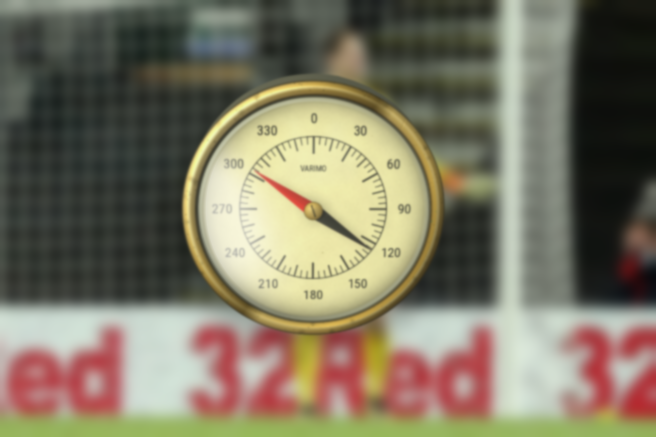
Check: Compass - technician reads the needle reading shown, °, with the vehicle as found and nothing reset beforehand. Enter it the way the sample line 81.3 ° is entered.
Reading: 305 °
